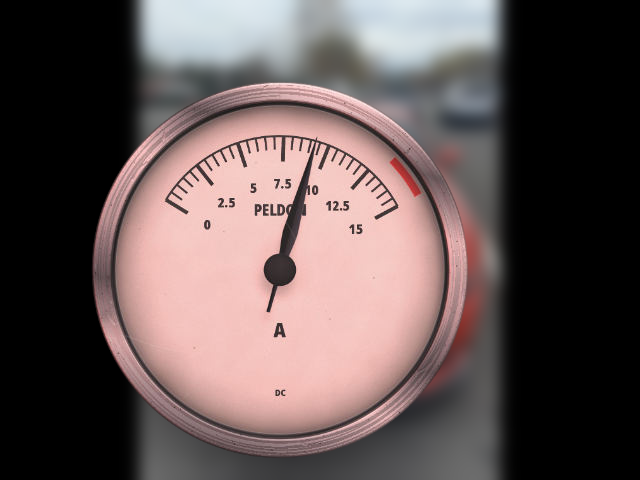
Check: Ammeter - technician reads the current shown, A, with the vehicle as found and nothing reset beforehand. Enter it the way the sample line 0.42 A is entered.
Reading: 9.25 A
